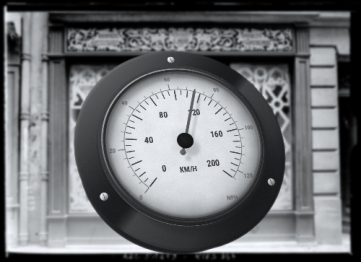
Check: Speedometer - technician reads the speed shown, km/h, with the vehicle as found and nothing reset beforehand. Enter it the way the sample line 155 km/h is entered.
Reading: 115 km/h
